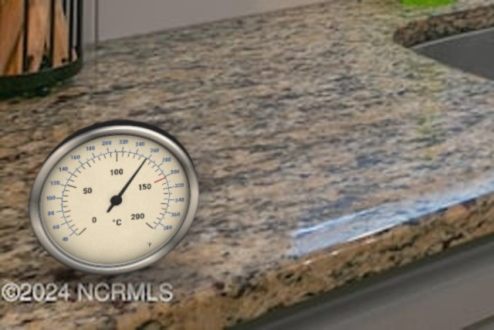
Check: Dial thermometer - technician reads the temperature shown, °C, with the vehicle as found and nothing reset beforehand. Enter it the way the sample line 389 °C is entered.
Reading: 125 °C
